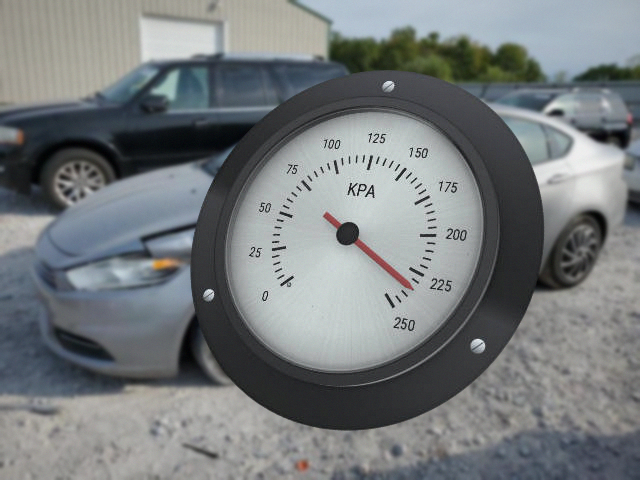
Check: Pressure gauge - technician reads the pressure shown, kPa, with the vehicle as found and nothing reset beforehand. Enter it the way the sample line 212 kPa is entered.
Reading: 235 kPa
